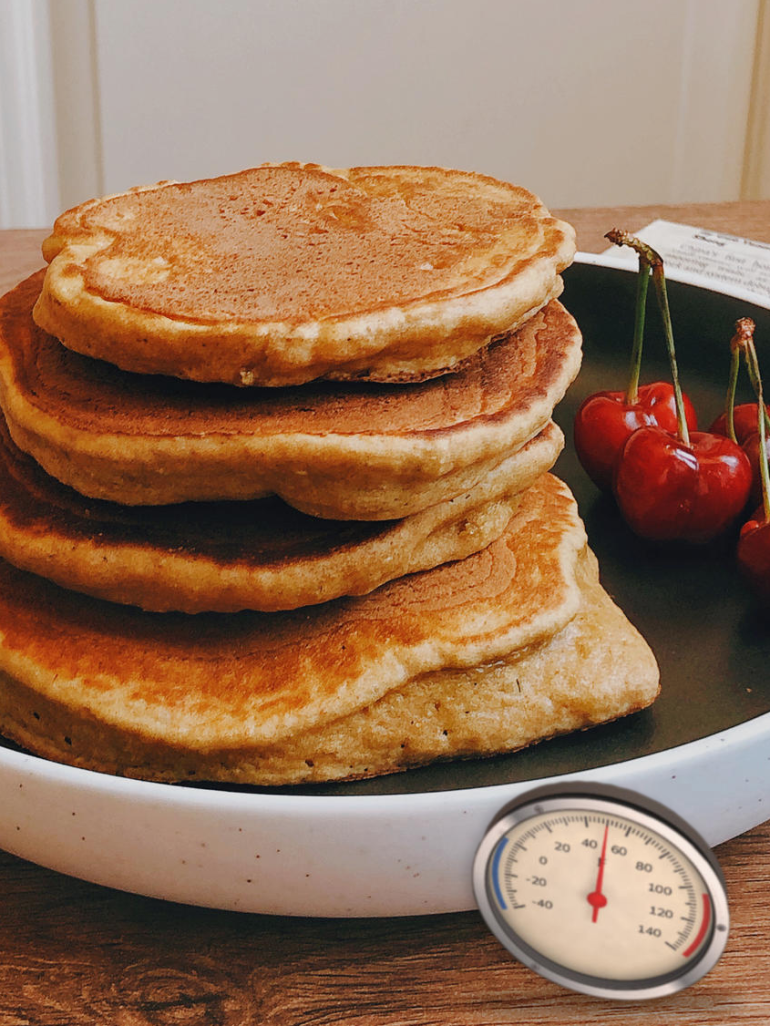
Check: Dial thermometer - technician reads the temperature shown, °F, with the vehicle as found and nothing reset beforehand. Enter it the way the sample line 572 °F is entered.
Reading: 50 °F
